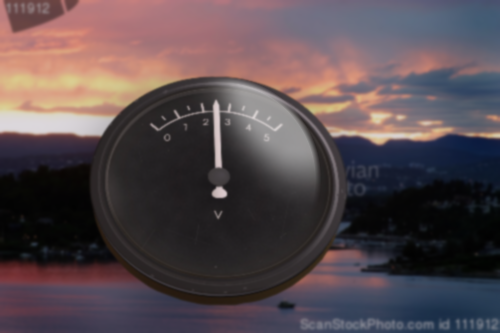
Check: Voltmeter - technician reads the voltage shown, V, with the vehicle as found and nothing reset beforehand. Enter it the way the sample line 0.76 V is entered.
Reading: 2.5 V
